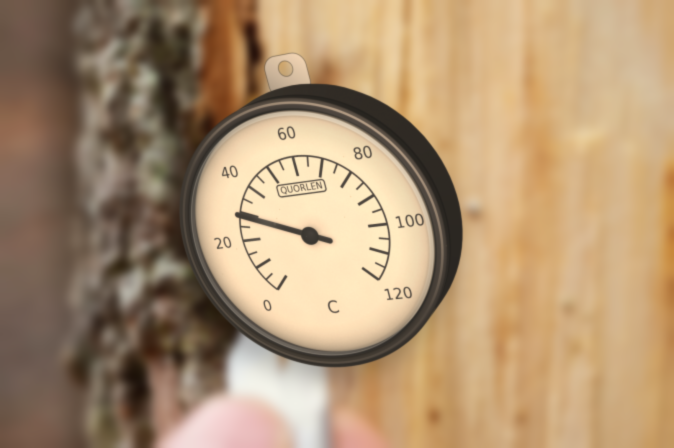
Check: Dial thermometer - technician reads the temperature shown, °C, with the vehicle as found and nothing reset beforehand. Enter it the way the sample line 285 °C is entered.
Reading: 30 °C
